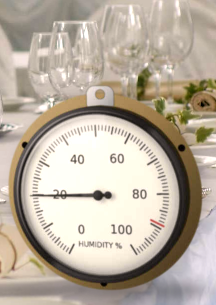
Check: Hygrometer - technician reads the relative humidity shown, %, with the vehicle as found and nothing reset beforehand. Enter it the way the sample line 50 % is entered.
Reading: 20 %
